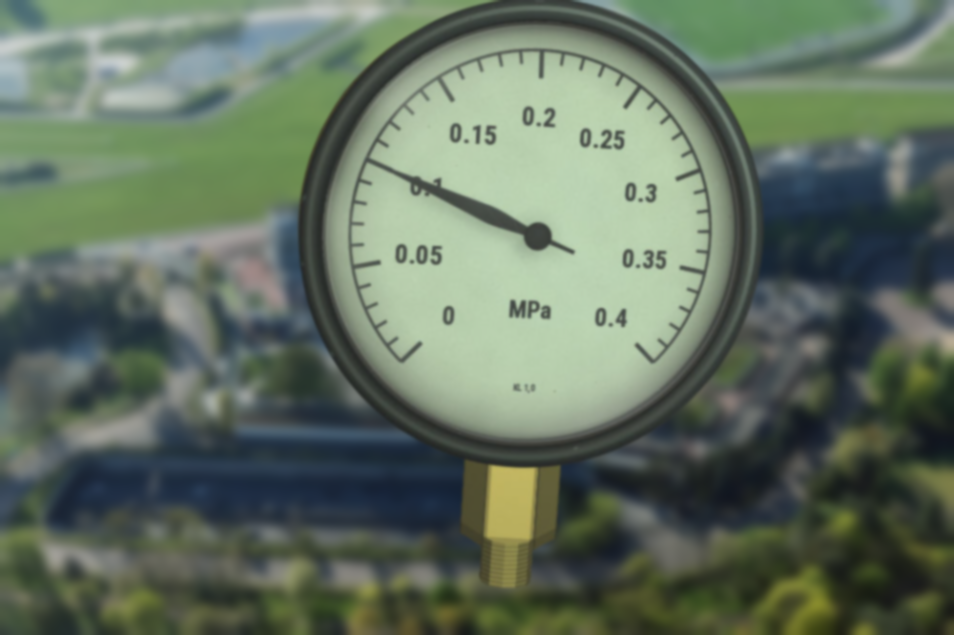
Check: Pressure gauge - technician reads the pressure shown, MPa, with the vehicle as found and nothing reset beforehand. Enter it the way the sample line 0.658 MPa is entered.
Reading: 0.1 MPa
